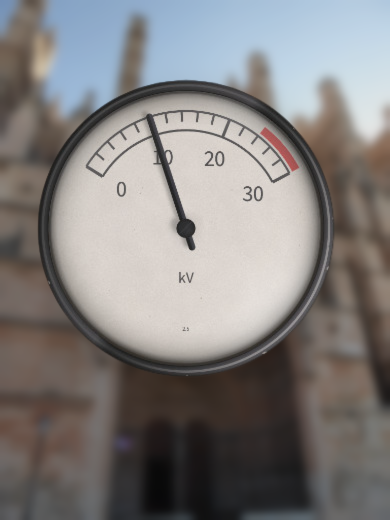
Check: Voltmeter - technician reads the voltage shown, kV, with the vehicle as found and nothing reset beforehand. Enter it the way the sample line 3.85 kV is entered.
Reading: 10 kV
